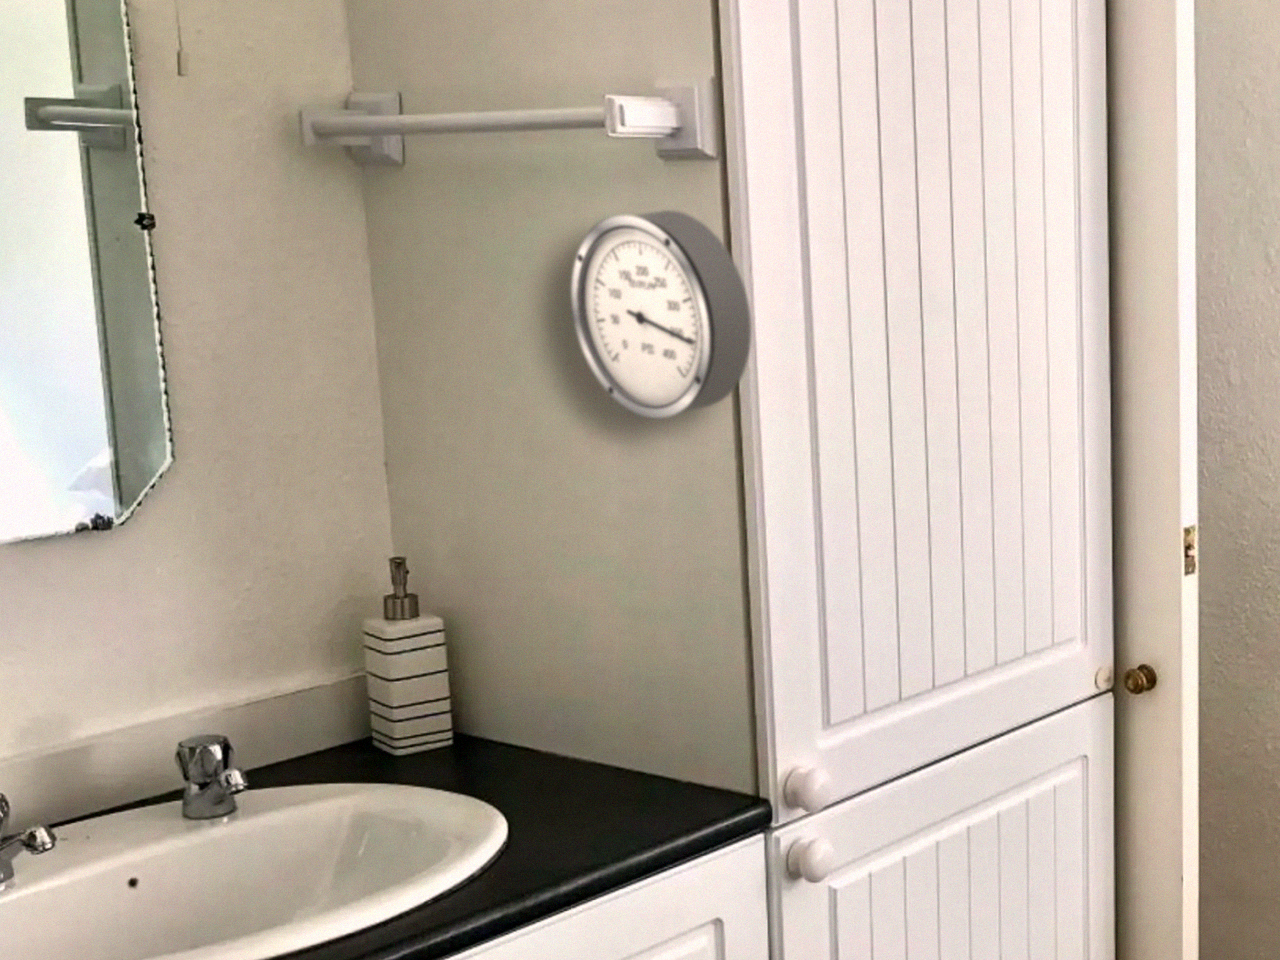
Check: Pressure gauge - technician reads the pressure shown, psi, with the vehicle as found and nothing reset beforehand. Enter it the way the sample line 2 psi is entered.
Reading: 350 psi
